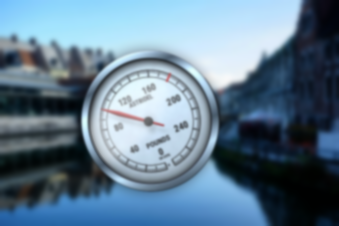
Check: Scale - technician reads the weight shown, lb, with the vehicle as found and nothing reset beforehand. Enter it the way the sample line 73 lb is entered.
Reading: 100 lb
